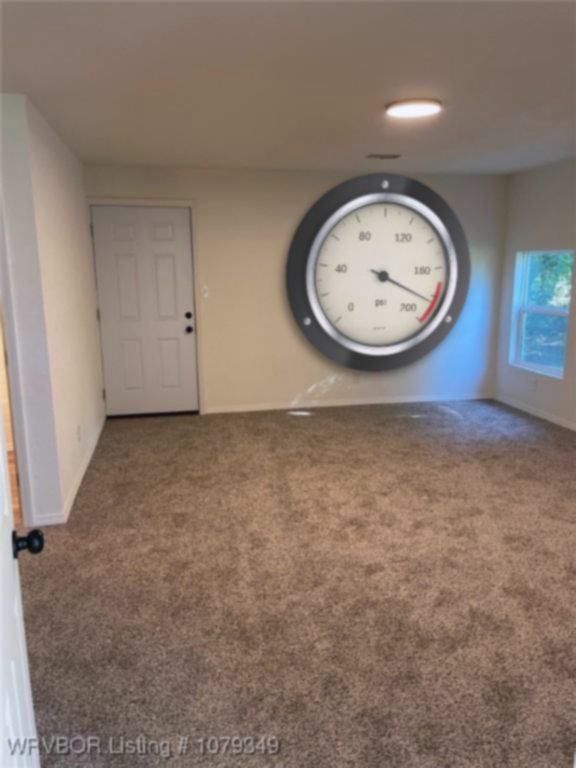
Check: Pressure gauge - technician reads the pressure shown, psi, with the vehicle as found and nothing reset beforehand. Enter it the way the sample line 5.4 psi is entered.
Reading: 185 psi
